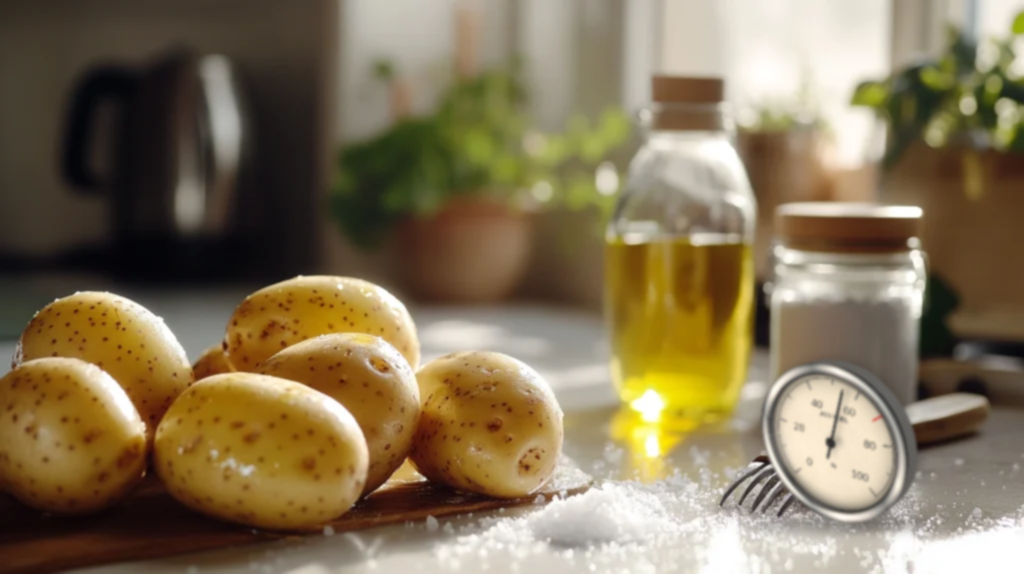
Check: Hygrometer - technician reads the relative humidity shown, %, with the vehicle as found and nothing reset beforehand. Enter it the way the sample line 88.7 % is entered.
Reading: 55 %
